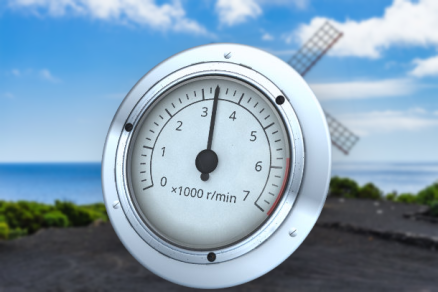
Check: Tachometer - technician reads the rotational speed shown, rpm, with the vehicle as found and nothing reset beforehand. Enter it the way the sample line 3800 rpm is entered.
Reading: 3400 rpm
